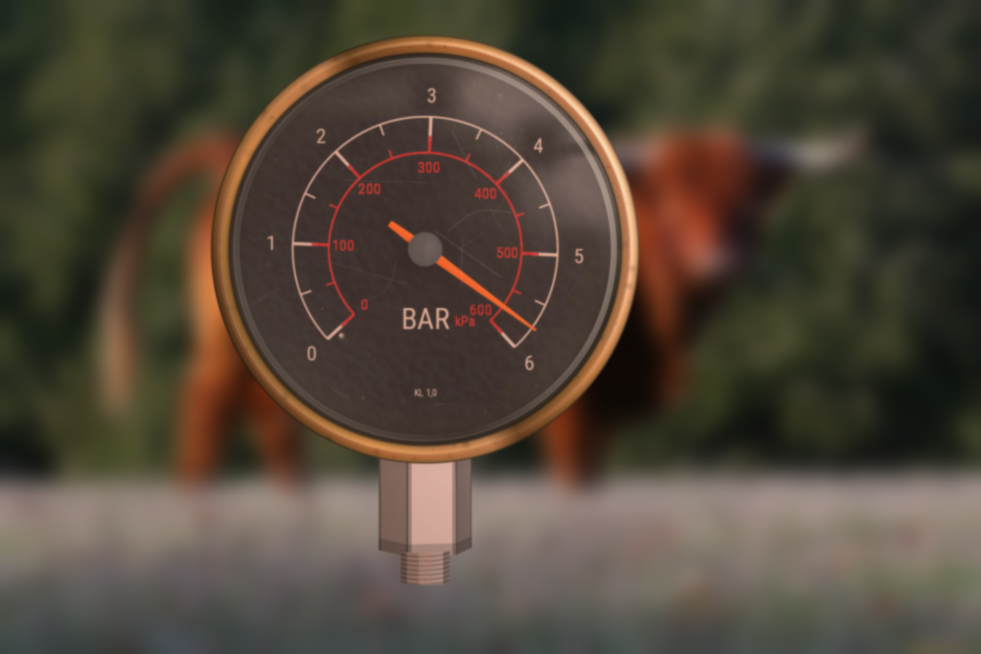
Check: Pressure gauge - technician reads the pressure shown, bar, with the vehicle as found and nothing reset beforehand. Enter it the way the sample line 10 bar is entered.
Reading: 5.75 bar
